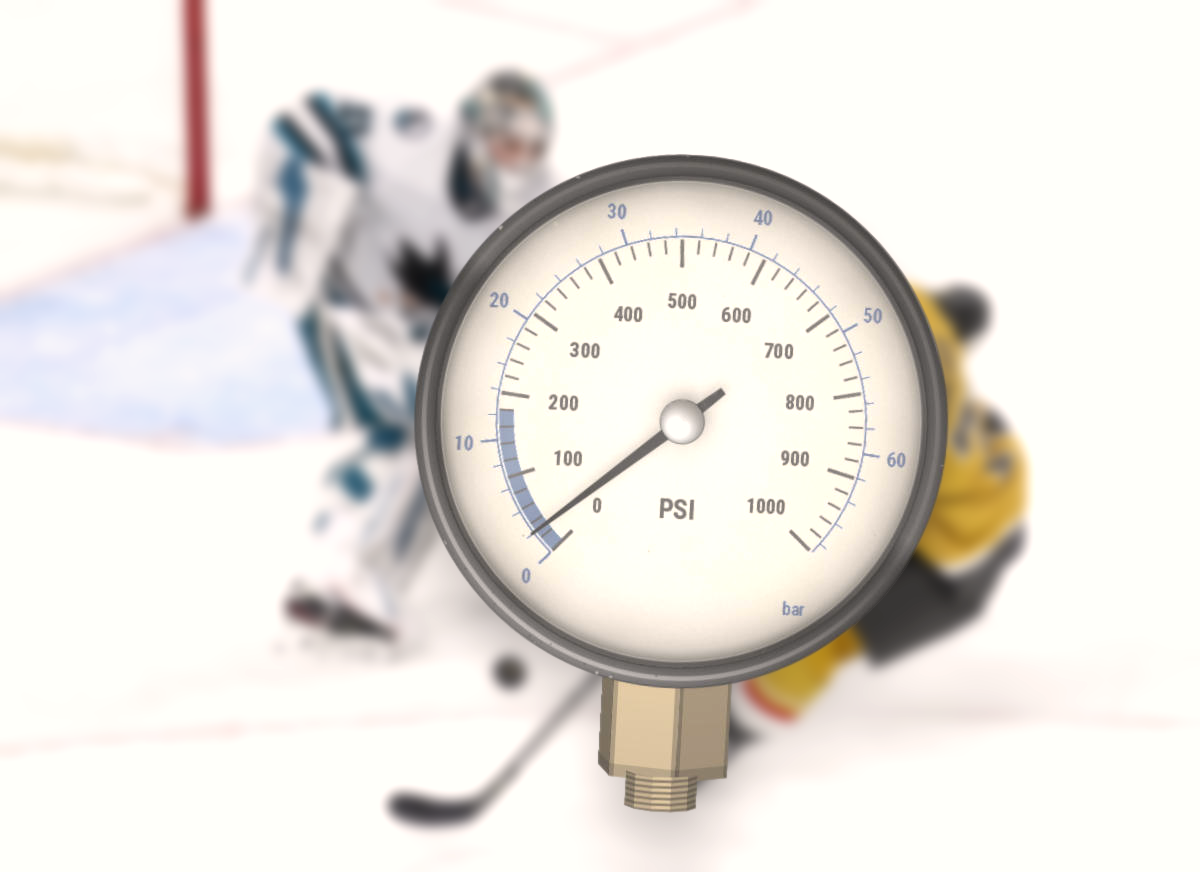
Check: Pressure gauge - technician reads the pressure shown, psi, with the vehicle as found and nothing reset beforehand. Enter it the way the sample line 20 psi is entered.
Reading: 30 psi
